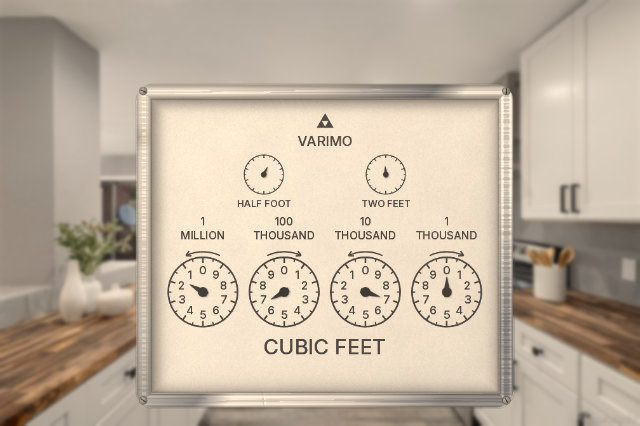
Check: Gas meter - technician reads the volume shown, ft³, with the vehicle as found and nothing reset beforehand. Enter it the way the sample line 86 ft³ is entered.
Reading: 167000 ft³
